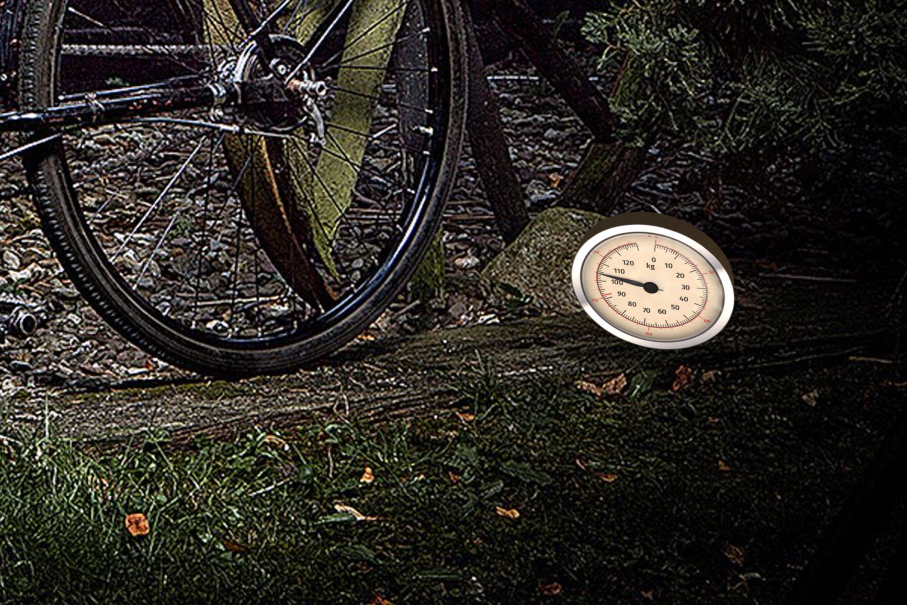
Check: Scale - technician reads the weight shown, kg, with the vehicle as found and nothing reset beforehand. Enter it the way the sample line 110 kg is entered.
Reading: 105 kg
